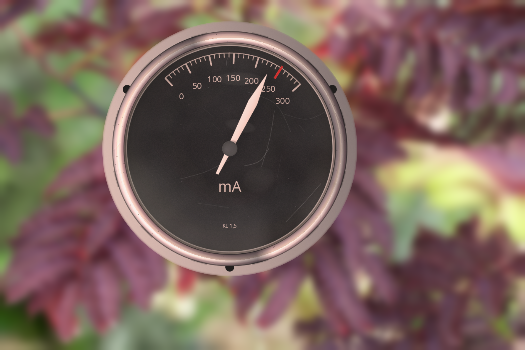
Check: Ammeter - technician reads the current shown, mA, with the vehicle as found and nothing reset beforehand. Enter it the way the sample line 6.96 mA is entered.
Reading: 230 mA
